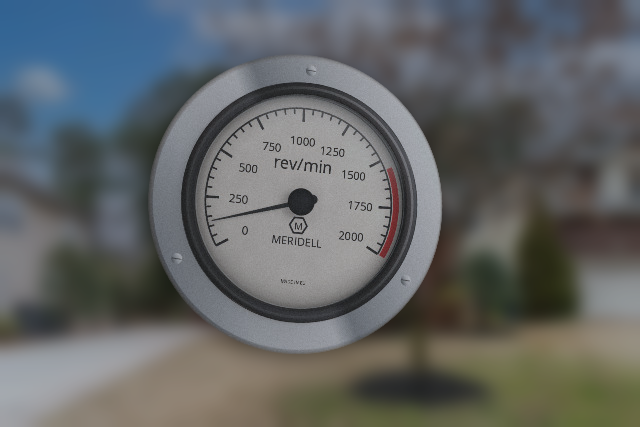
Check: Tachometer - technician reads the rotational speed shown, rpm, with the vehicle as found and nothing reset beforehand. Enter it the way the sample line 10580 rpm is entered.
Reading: 125 rpm
